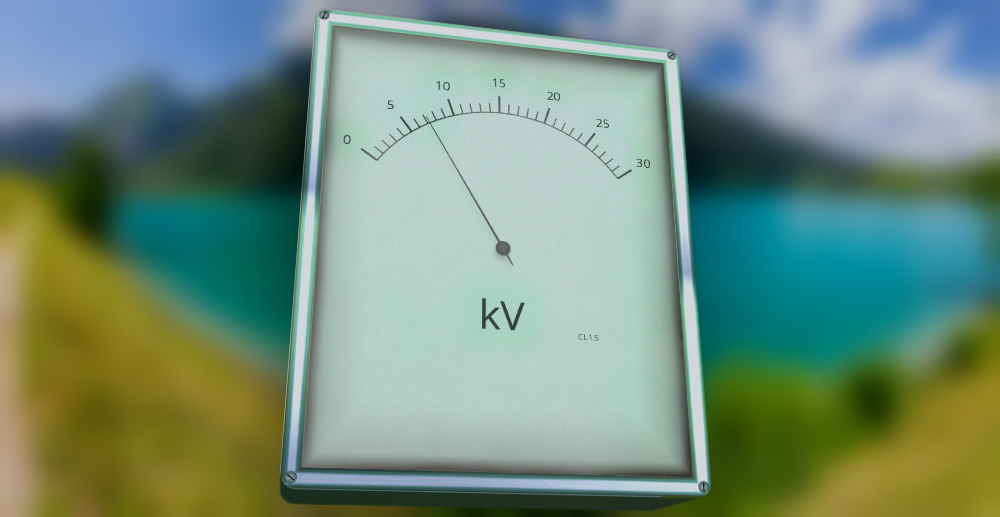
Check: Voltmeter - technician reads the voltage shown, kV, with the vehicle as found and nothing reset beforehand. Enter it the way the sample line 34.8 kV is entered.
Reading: 7 kV
